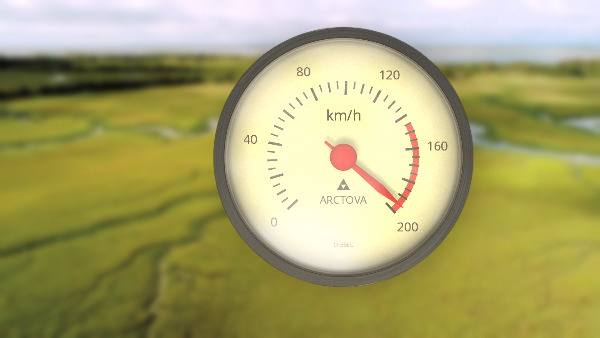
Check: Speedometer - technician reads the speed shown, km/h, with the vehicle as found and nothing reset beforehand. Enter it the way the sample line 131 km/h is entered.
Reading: 195 km/h
